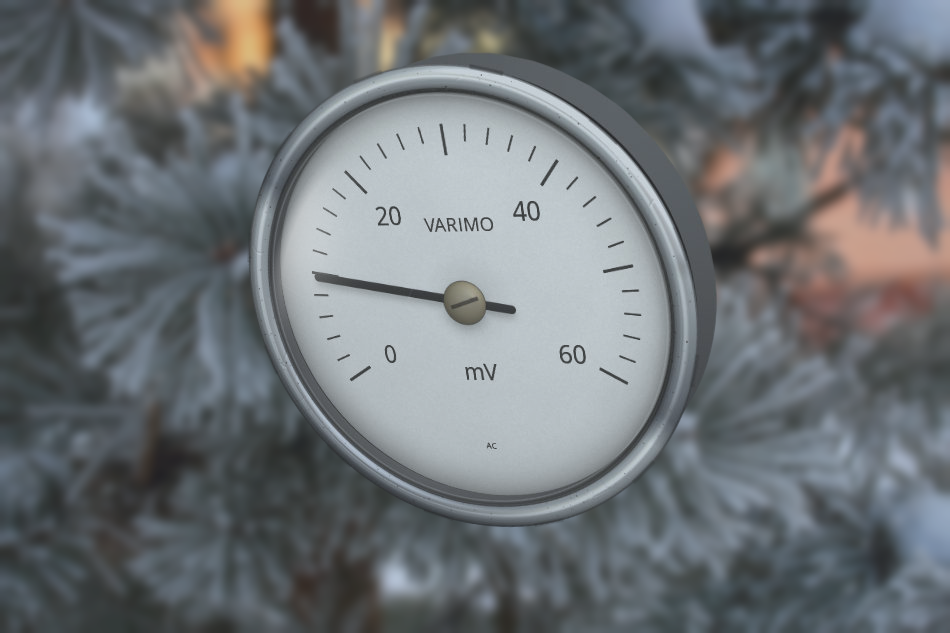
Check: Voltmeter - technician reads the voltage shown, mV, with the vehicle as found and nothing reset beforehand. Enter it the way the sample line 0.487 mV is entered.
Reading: 10 mV
